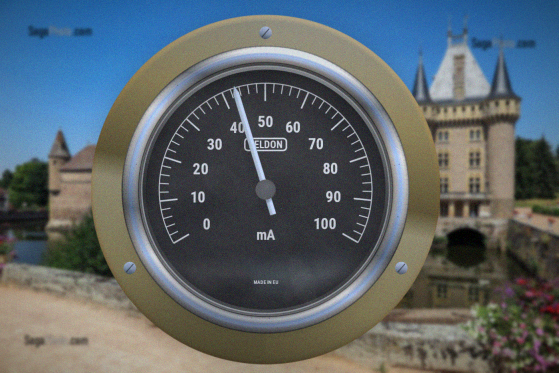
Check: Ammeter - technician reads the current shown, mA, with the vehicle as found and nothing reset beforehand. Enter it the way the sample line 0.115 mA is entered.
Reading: 43 mA
